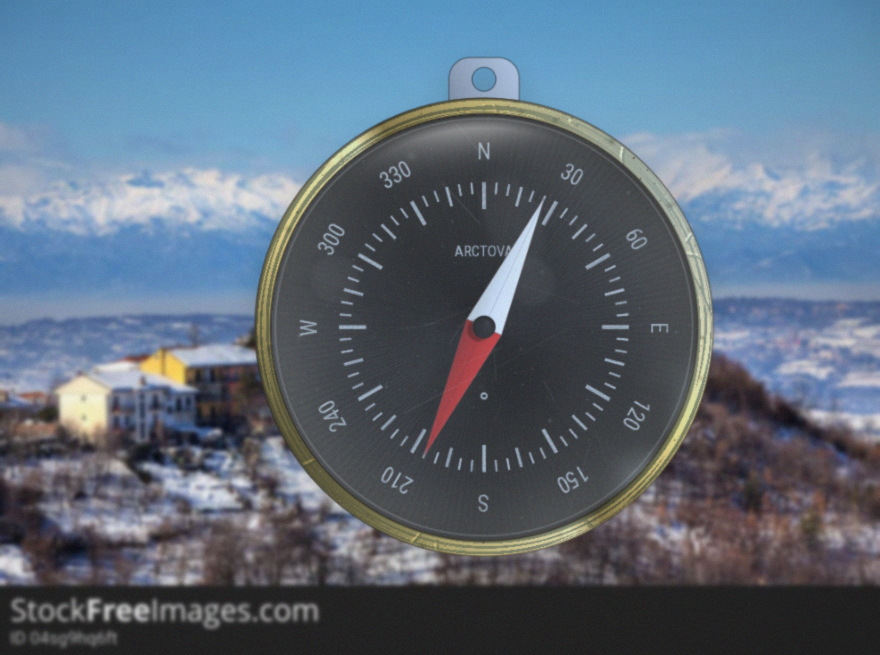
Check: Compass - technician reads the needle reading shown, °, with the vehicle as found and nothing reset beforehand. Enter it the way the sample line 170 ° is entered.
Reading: 205 °
